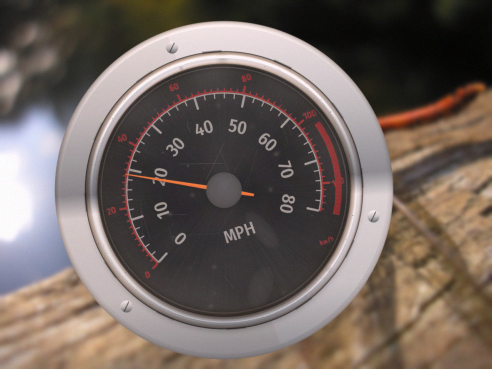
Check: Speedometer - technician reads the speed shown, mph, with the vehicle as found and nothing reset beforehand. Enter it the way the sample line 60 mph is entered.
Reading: 19 mph
